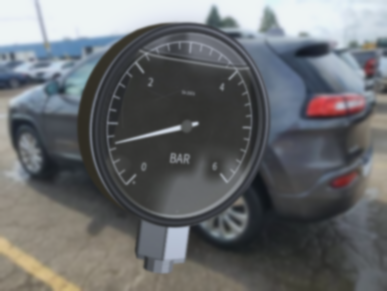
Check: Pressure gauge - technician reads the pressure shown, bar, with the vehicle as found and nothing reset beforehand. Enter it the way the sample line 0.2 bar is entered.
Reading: 0.7 bar
